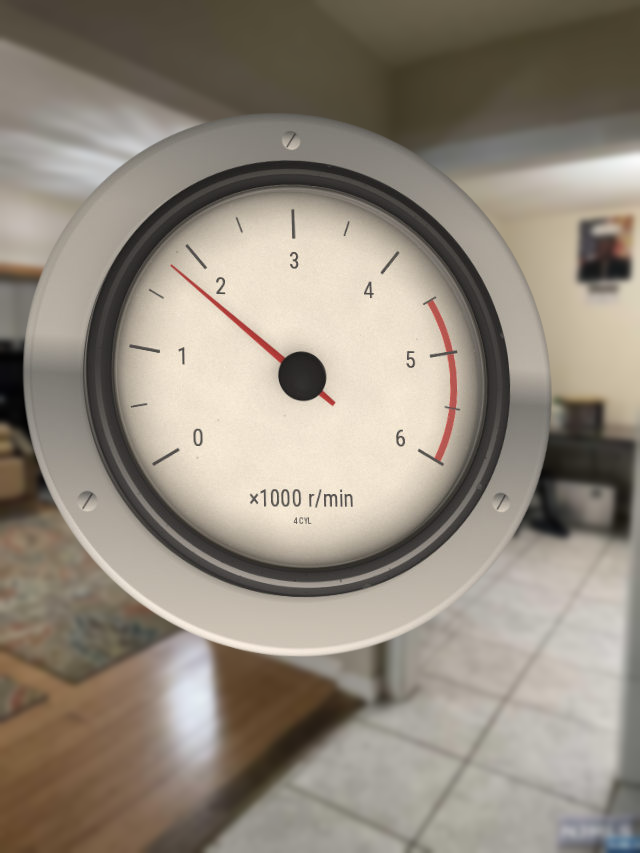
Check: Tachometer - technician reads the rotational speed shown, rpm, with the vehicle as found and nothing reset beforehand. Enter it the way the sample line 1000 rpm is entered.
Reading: 1750 rpm
